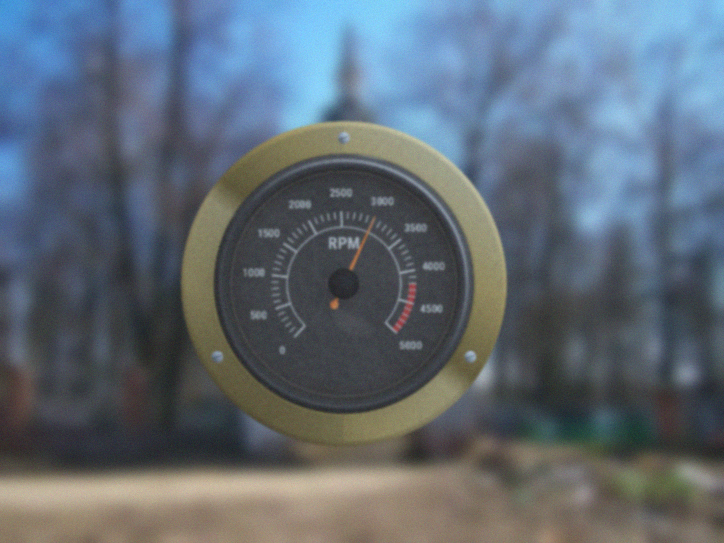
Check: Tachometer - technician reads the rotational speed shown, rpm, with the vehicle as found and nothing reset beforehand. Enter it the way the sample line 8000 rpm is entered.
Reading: 3000 rpm
